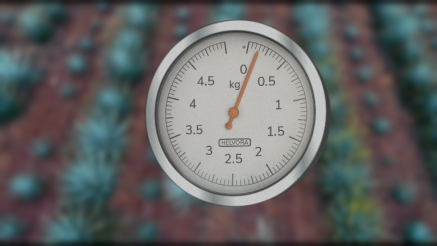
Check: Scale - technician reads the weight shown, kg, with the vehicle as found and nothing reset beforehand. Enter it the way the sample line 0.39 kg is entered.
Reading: 0.15 kg
